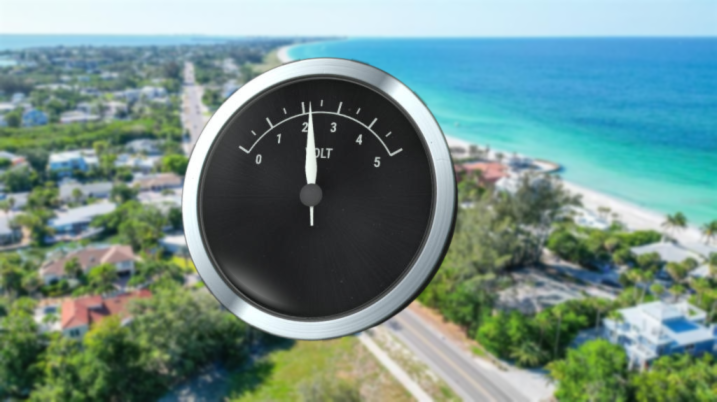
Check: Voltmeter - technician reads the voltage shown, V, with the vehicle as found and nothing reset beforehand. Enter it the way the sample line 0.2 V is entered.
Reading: 2.25 V
